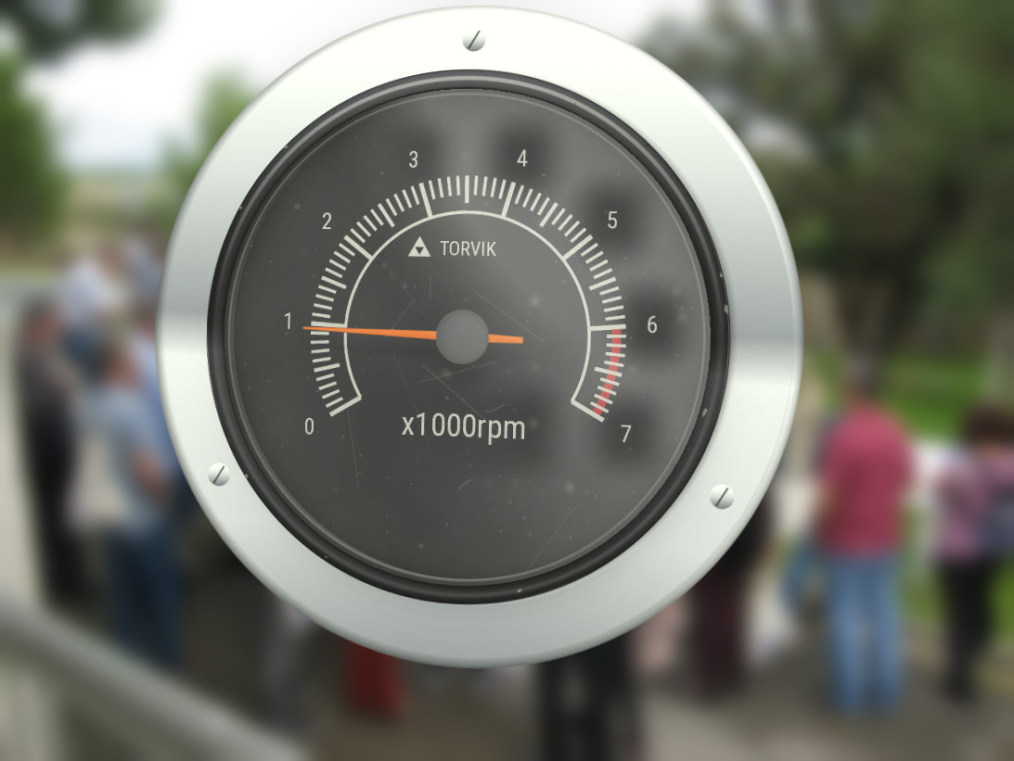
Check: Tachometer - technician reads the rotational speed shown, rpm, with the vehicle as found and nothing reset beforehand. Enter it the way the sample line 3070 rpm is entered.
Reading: 950 rpm
